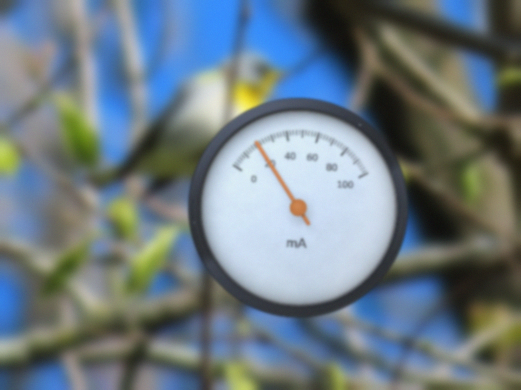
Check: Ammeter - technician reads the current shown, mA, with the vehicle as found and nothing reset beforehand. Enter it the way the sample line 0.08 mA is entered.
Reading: 20 mA
